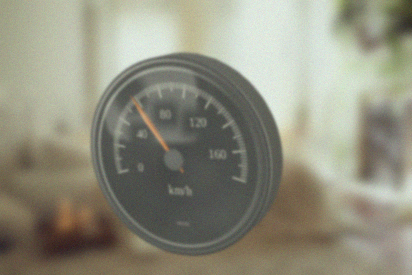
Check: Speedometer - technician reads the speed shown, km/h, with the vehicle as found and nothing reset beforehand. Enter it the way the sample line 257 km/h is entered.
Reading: 60 km/h
